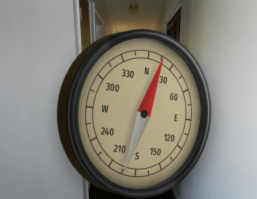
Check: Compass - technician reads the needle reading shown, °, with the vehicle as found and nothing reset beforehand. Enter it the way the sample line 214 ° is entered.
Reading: 15 °
